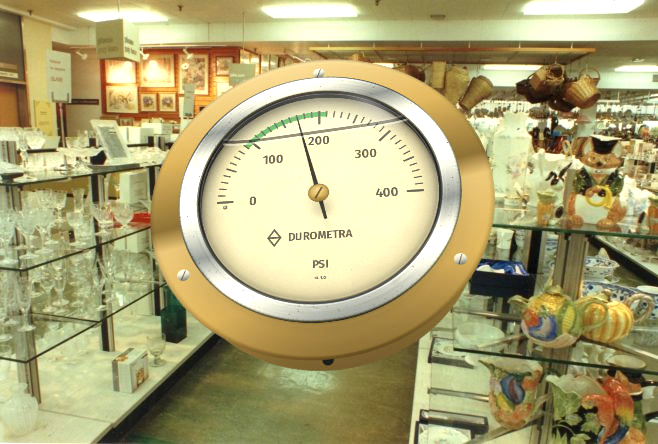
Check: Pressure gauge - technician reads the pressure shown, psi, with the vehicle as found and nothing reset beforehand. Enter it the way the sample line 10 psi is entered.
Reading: 170 psi
